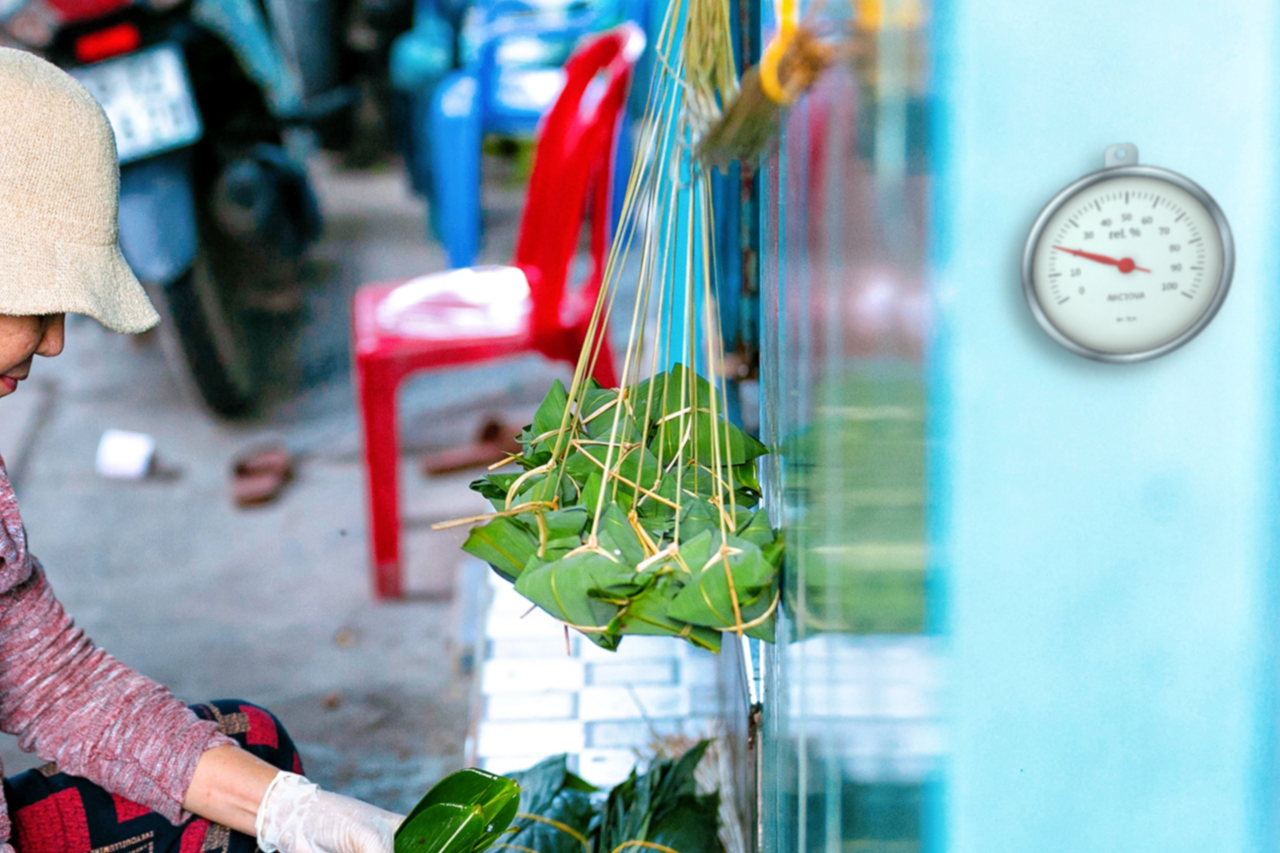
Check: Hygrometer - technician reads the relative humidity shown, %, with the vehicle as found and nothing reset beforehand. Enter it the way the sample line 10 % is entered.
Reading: 20 %
